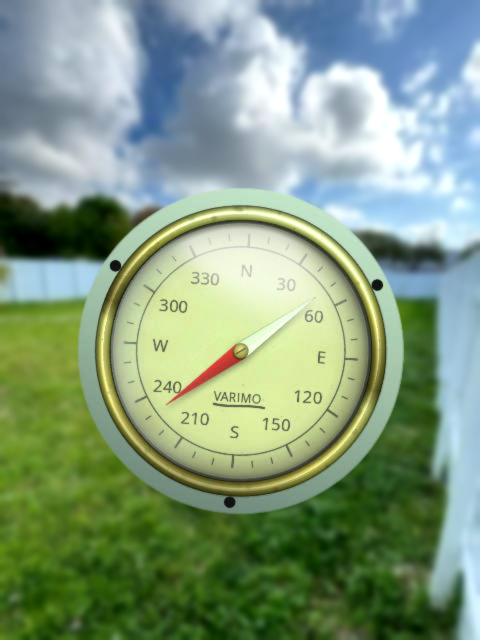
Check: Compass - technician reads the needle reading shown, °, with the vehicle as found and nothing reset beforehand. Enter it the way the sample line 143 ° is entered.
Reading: 230 °
